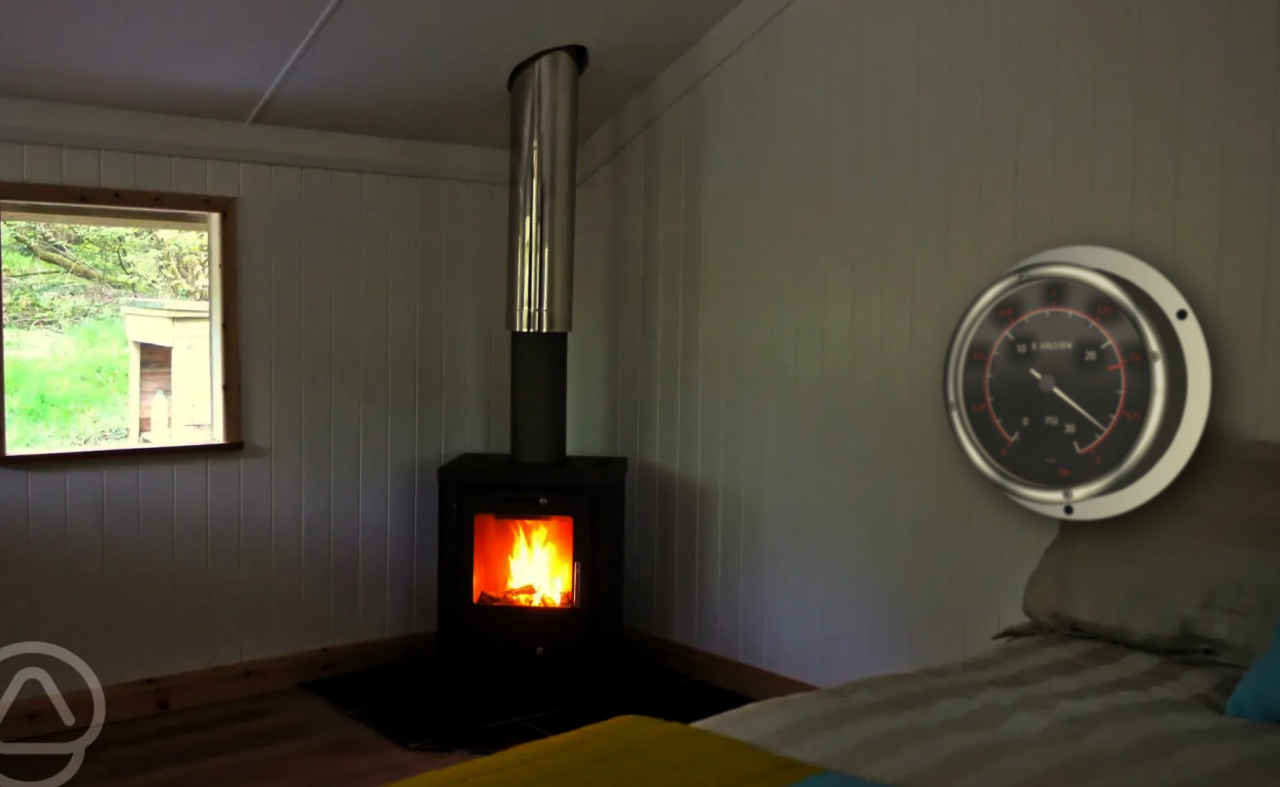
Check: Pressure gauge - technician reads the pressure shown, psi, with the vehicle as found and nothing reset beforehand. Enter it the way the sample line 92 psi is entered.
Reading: 27 psi
